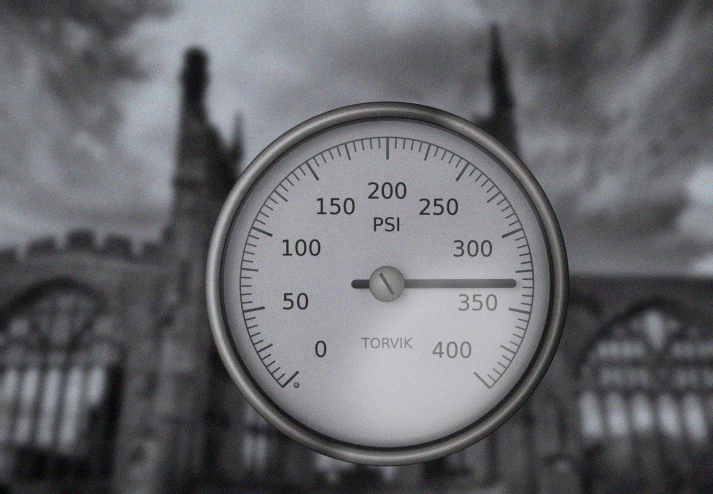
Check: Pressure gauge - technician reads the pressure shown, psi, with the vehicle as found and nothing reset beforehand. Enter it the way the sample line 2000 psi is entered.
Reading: 332.5 psi
